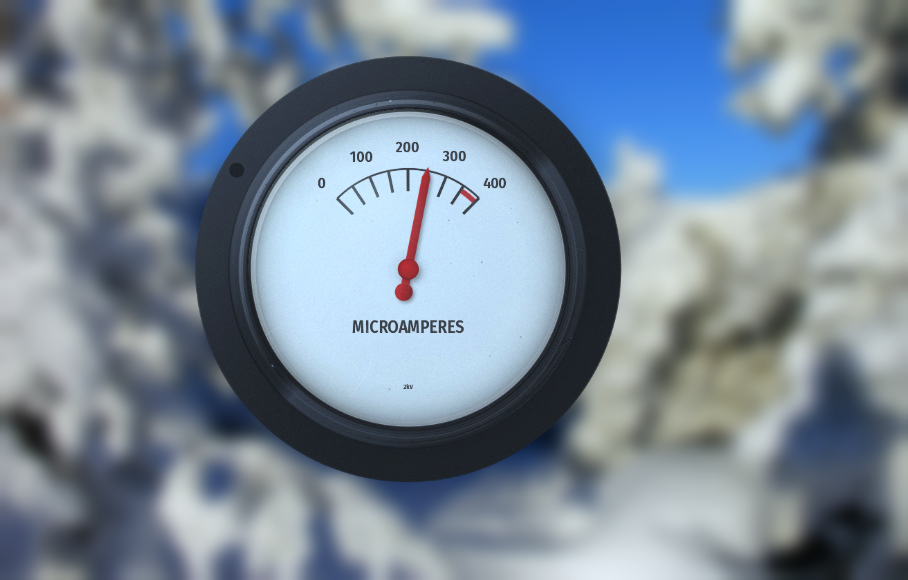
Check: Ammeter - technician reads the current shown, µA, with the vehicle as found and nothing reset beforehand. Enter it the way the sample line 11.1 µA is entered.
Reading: 250 µA
